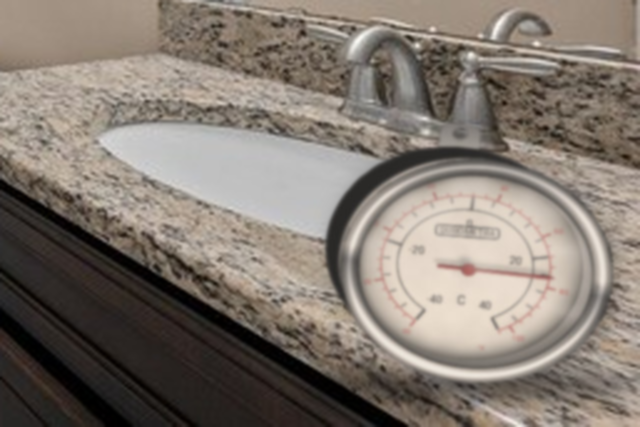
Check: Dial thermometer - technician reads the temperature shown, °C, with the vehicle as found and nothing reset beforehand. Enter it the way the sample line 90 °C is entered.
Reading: 24 °C
